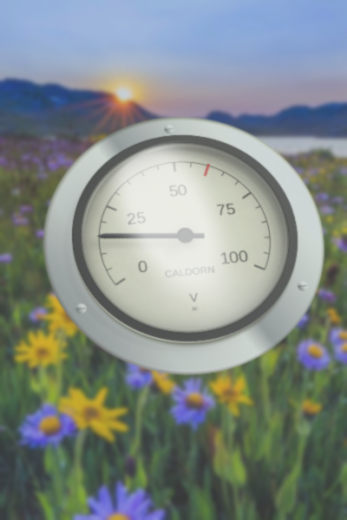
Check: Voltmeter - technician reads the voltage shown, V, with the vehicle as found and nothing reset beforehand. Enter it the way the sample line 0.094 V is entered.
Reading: 15 V
